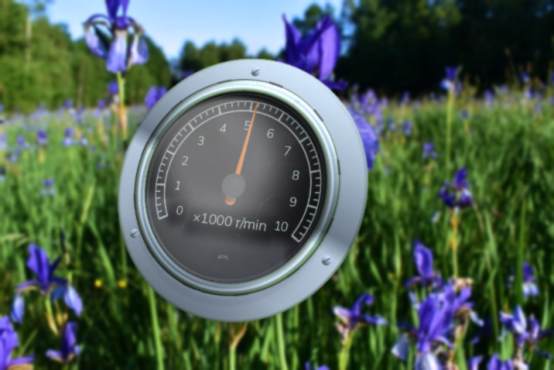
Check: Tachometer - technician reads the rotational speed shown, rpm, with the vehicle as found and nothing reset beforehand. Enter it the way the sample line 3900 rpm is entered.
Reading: 5200 rpm
